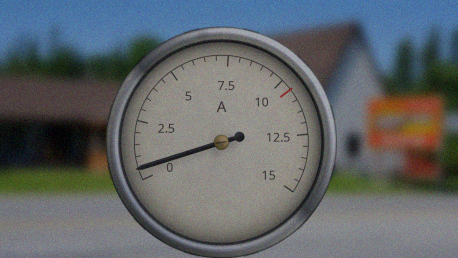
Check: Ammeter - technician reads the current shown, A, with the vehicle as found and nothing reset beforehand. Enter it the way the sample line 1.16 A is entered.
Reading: 0.5 A
